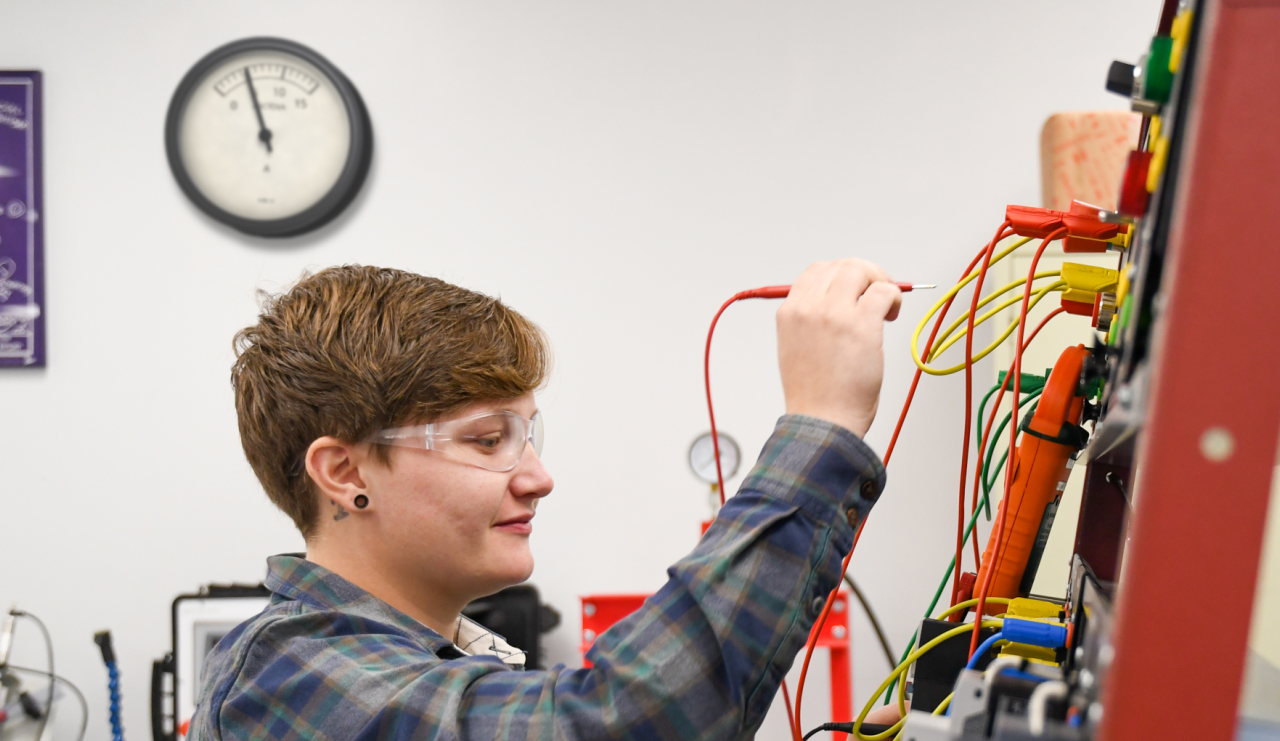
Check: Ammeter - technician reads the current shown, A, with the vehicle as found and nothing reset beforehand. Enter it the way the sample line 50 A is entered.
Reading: 5 A
